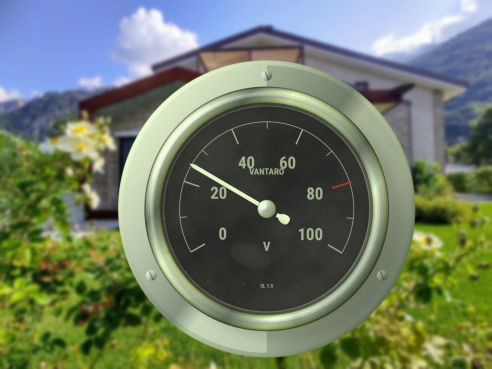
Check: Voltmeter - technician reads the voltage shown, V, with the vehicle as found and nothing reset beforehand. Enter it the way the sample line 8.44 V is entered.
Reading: 25 V
